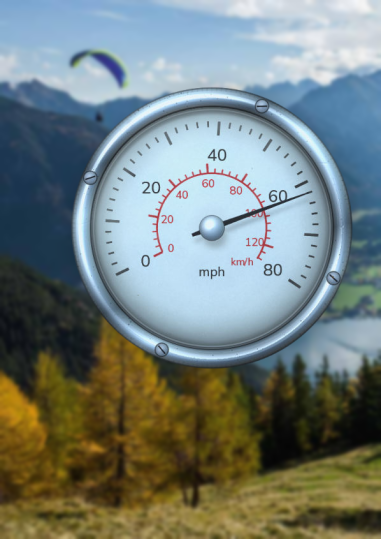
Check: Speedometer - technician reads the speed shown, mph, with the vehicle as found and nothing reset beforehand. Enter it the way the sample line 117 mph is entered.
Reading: 62 mph
